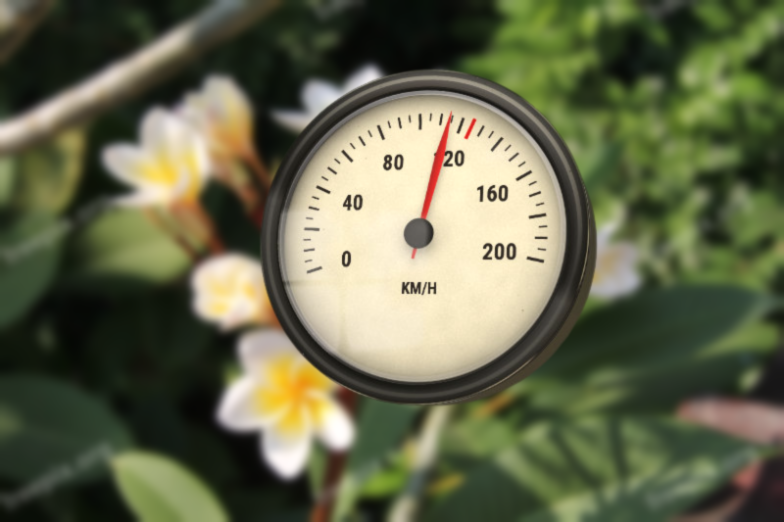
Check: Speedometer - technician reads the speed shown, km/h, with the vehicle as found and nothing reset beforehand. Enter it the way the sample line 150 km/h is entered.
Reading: 115 km/h
